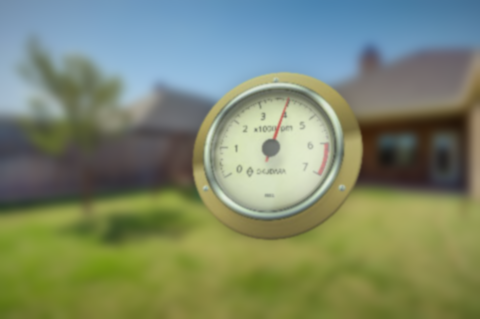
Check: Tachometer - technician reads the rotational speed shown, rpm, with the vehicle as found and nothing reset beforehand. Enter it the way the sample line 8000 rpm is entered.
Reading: 4000 rpm
